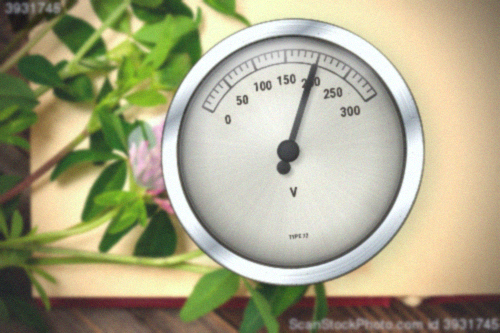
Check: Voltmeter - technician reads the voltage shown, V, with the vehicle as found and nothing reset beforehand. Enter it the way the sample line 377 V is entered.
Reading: 200 V
